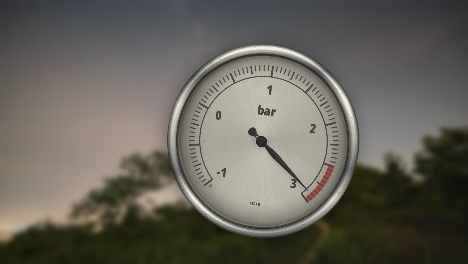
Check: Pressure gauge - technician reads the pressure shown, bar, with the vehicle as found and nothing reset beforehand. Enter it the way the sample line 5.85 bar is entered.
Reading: 2.9 bar
